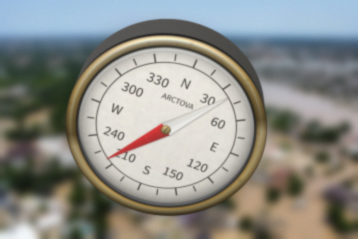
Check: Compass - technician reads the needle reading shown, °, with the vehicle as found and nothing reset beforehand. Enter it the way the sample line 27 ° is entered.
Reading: 217.5 °
